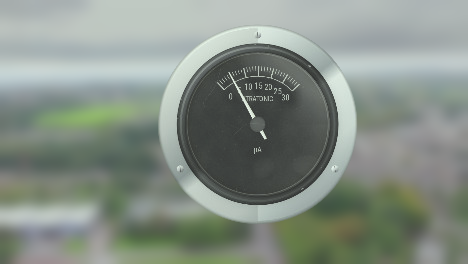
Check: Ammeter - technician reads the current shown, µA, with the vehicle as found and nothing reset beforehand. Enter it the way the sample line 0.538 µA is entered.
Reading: 5 µA
